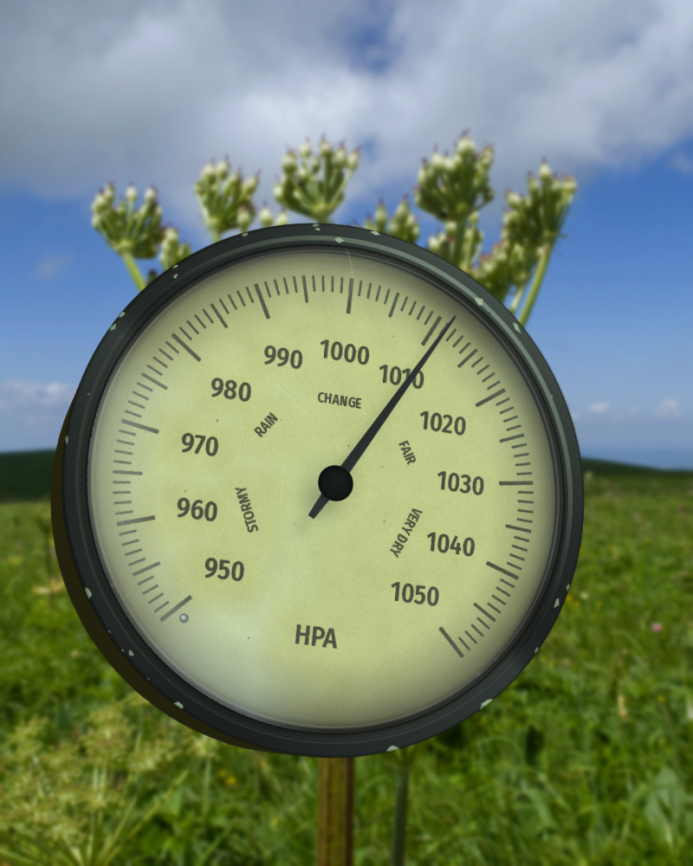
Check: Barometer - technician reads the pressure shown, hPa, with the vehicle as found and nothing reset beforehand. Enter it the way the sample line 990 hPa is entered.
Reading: 1011 hPa
